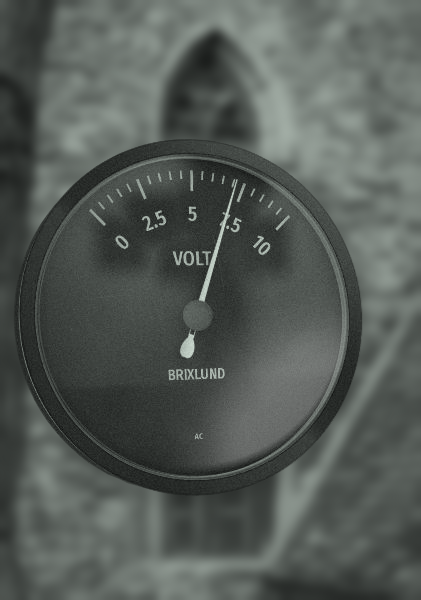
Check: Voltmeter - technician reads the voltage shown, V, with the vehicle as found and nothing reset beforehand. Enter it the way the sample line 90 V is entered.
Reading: 7 V
